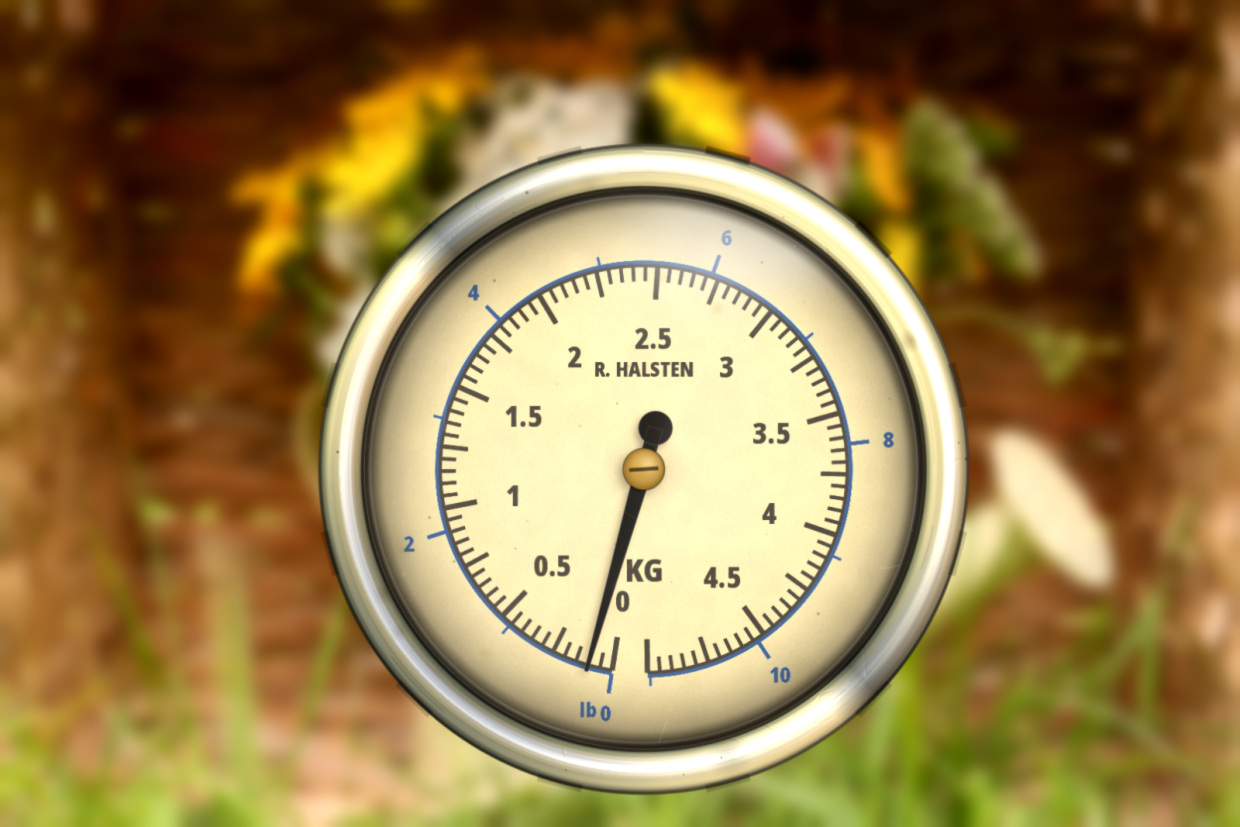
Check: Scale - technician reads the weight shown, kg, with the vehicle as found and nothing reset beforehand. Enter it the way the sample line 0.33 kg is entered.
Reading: 0.1 kg
